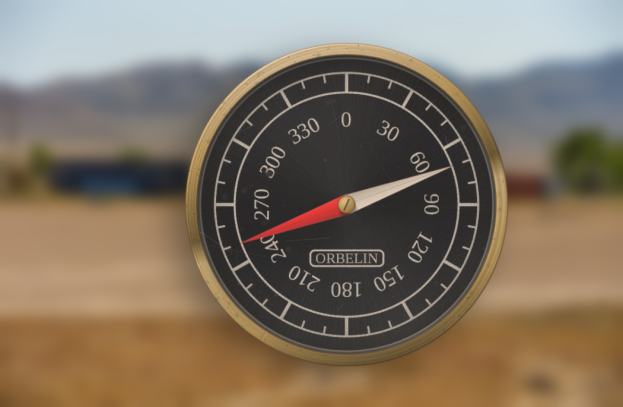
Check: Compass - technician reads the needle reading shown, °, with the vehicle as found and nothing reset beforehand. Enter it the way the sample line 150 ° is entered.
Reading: 250 °
